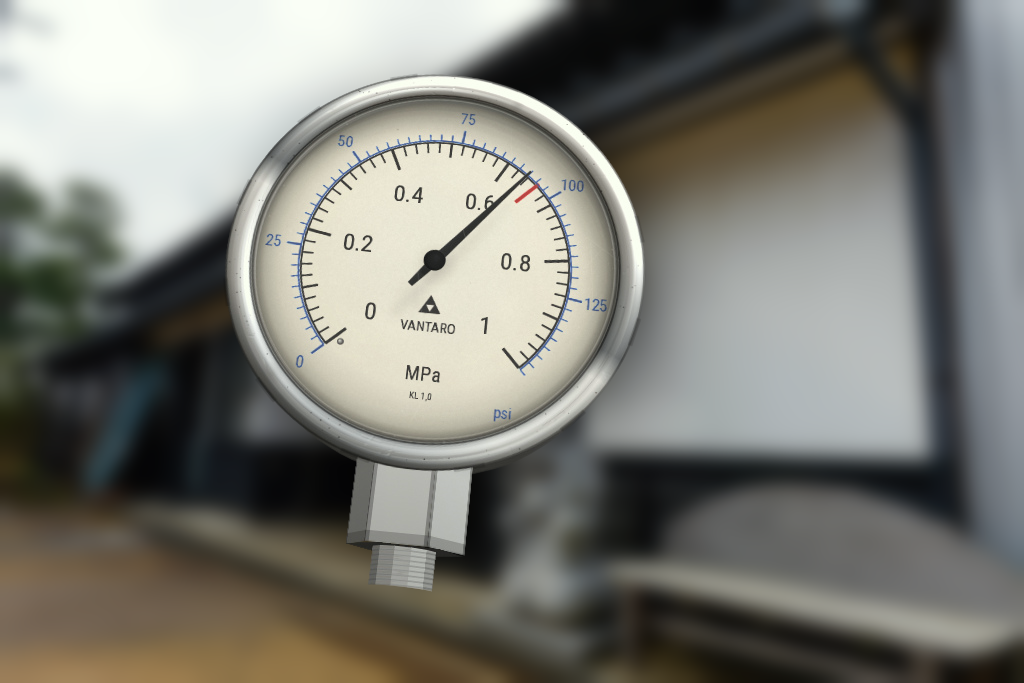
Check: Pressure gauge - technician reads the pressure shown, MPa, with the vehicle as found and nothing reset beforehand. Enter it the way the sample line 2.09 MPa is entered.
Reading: 0.64 MPa
